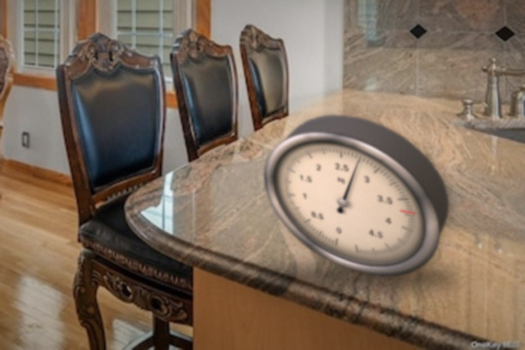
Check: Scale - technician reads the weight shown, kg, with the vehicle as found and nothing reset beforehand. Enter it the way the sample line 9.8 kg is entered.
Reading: 2.75 kg
